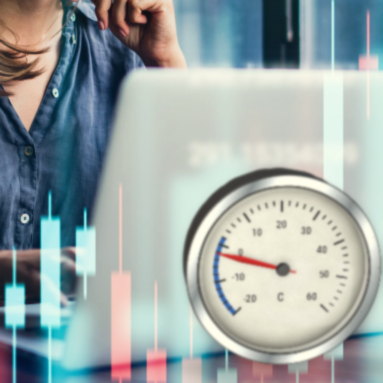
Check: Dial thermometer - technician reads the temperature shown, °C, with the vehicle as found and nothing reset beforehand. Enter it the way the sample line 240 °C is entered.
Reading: -2 °C
